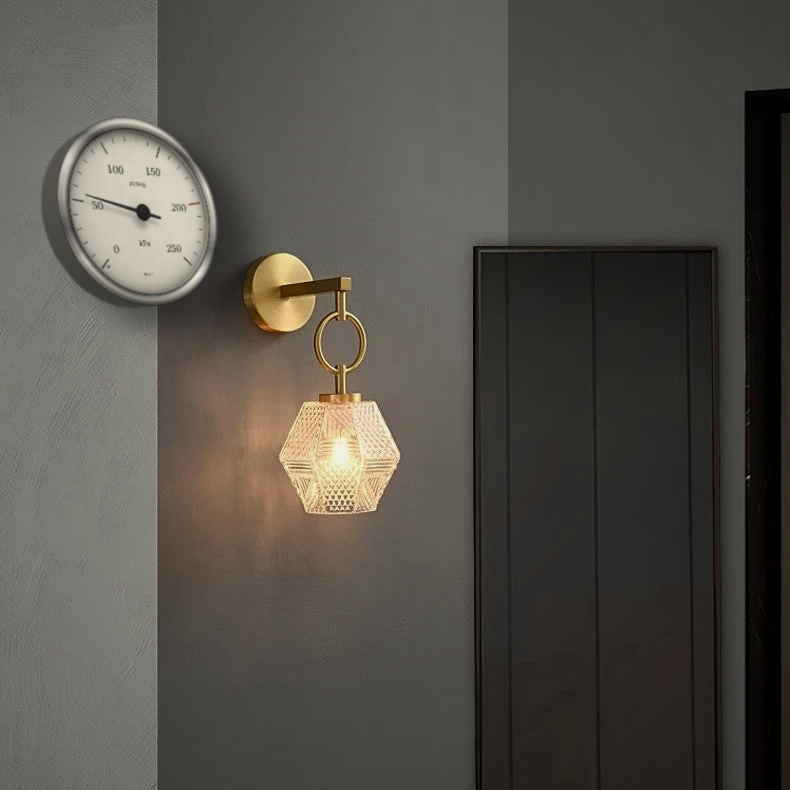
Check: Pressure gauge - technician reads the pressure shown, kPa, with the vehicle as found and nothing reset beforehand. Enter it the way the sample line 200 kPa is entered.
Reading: 55 kPa
